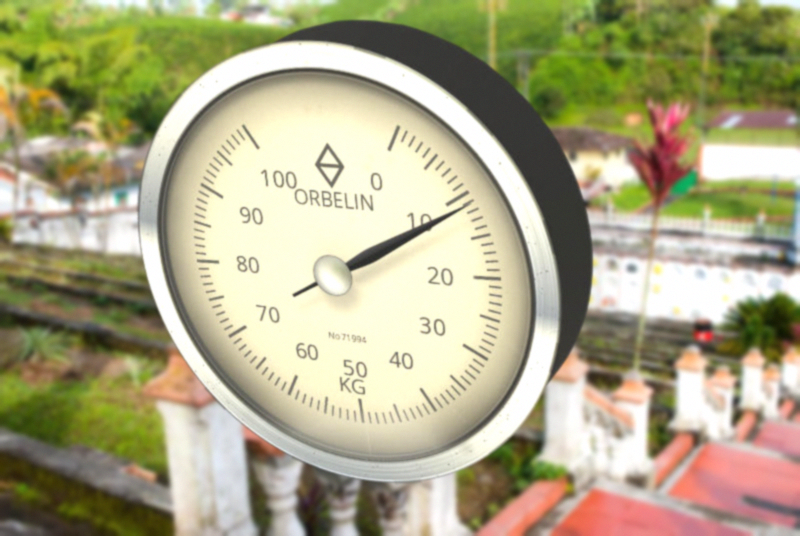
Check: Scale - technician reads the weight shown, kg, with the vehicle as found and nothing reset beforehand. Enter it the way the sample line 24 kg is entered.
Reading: 11 kg
